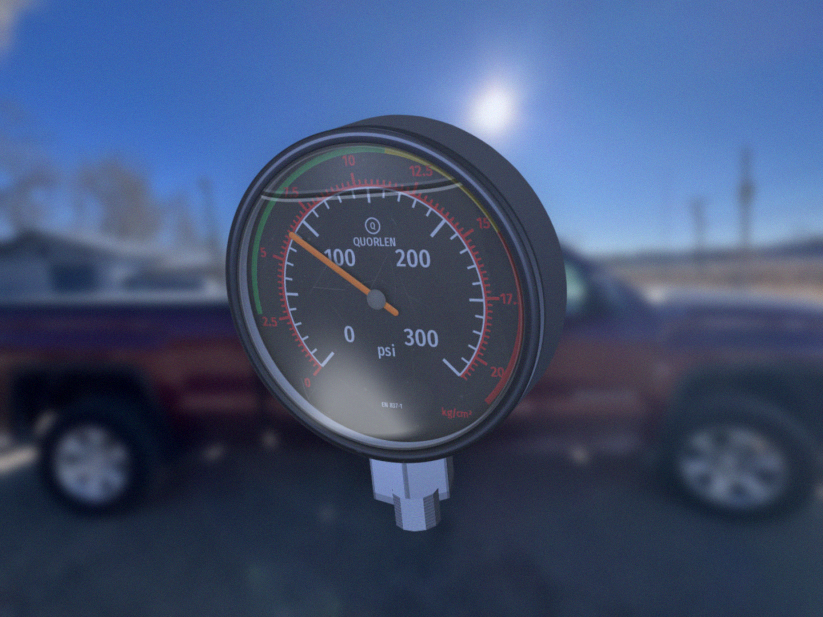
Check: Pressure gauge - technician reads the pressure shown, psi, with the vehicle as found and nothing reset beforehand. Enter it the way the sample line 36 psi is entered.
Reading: 90 psi
